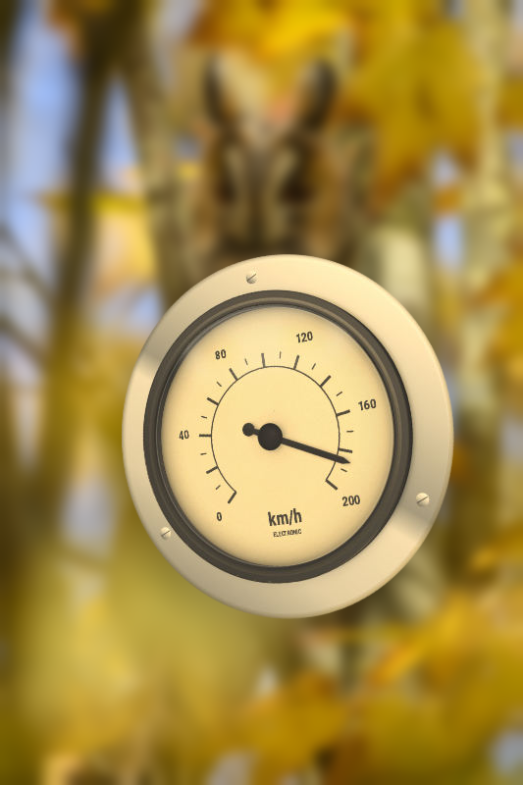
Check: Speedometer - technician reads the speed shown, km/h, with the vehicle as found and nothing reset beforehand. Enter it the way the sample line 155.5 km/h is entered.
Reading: 185 km/h
